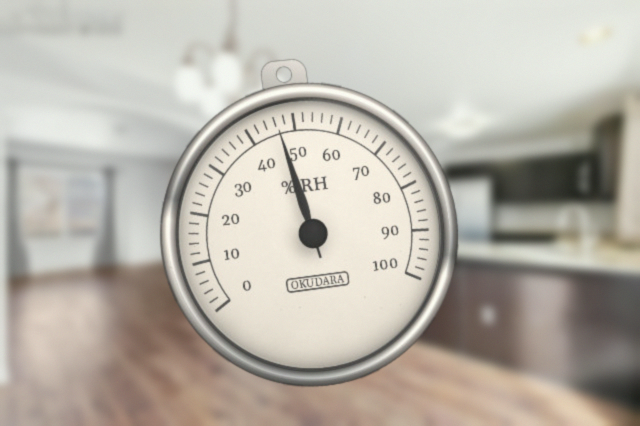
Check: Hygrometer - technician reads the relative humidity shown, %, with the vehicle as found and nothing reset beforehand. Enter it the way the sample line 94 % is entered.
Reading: 46 %
